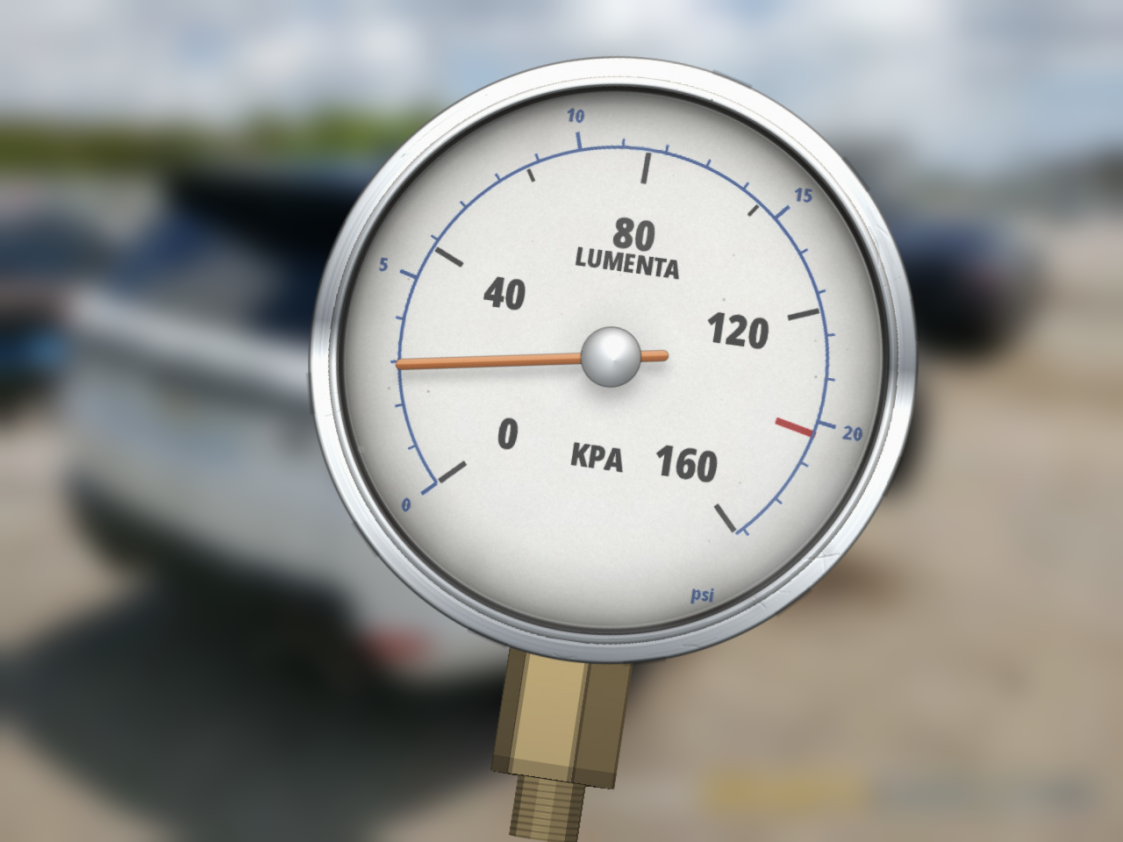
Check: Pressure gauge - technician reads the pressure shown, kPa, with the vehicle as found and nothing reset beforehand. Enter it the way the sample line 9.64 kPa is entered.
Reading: 20 kPa
